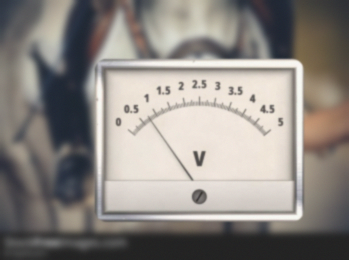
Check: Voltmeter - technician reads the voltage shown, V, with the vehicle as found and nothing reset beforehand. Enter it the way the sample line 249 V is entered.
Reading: 0.75 V
